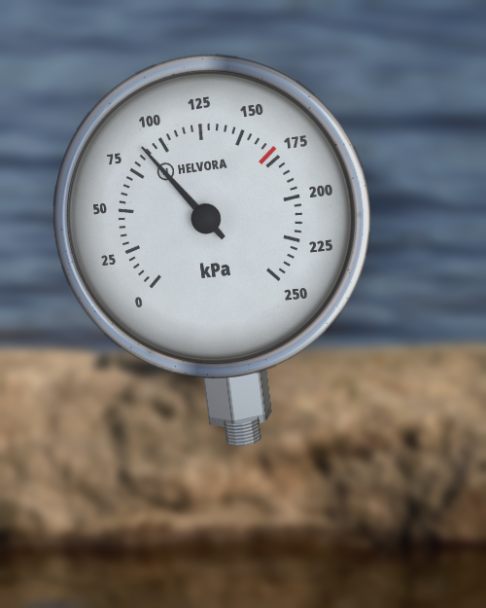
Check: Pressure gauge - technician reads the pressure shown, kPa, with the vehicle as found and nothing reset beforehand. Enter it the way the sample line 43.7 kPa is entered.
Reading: 90 kPa
